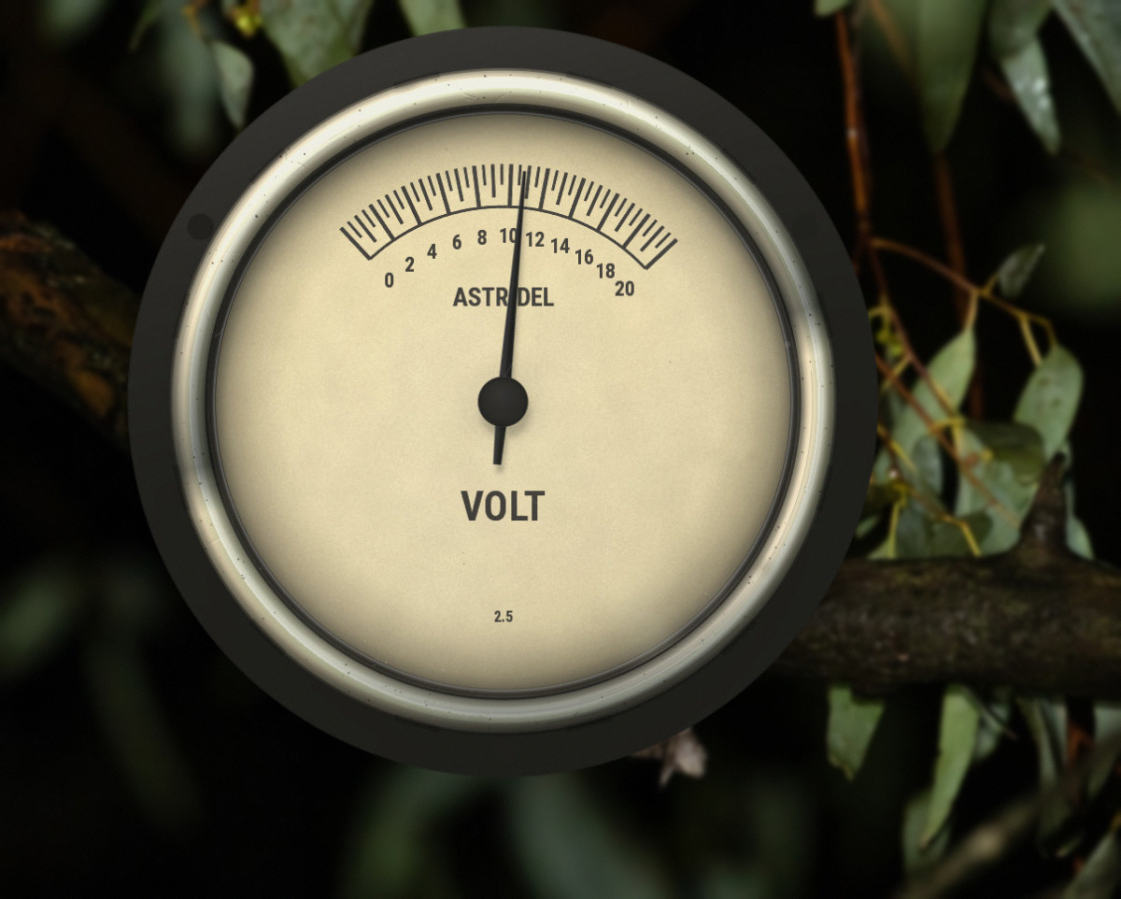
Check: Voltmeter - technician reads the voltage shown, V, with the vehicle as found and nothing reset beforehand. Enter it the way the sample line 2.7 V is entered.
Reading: 10.75 V
